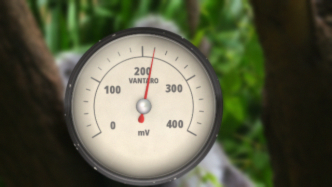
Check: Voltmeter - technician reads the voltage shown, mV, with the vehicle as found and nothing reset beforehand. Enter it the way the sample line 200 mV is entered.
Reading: 220 mV
